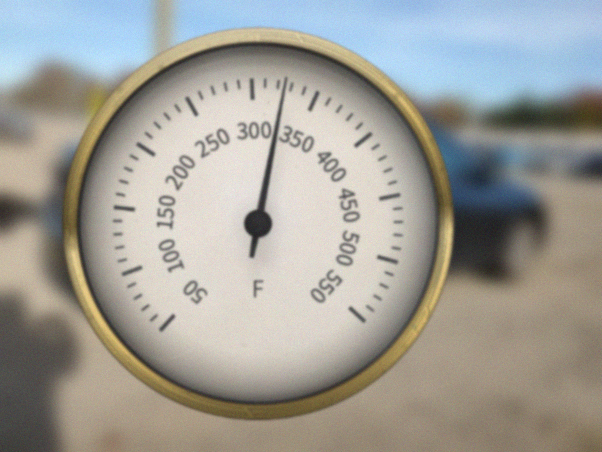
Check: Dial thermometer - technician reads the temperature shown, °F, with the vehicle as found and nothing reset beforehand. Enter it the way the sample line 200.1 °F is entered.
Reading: 325 °F
